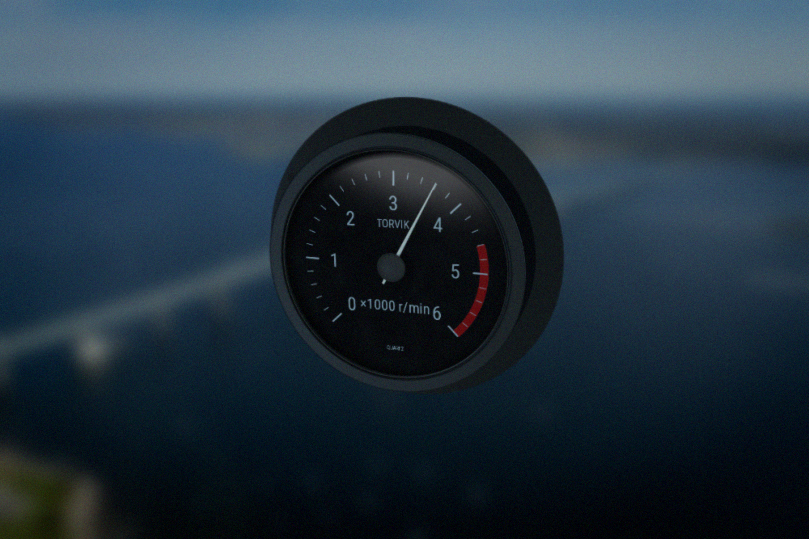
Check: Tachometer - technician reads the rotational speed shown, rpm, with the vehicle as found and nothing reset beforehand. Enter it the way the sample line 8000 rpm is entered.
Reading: 3600 rpm
